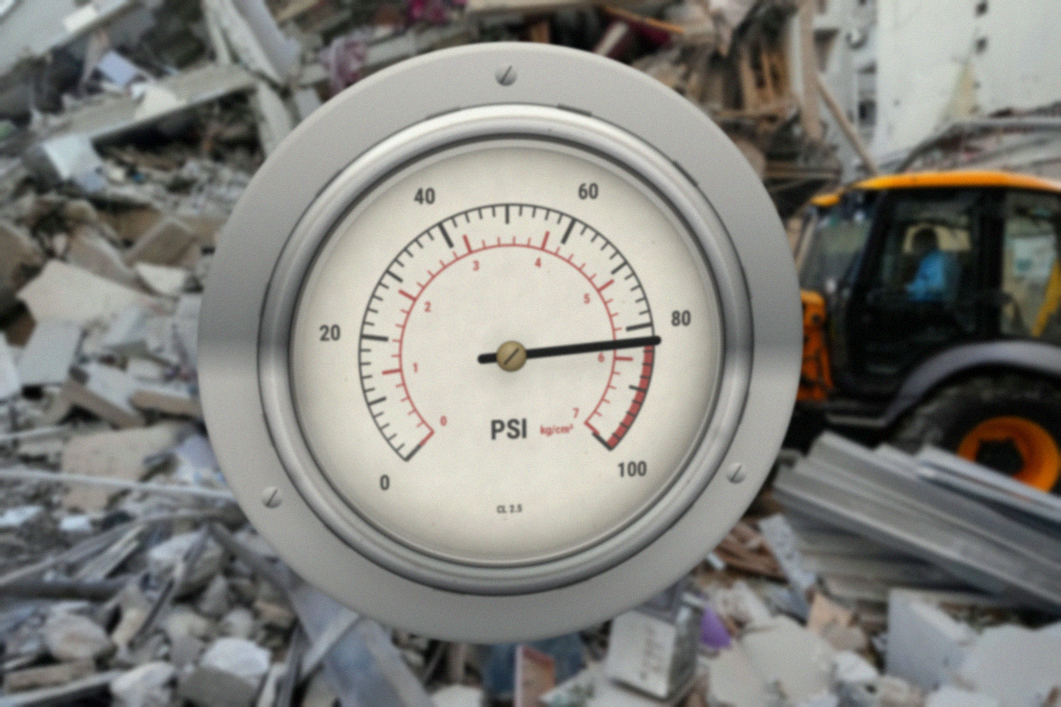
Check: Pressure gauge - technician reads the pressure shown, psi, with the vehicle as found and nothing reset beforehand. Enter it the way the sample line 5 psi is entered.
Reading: 82 psi
